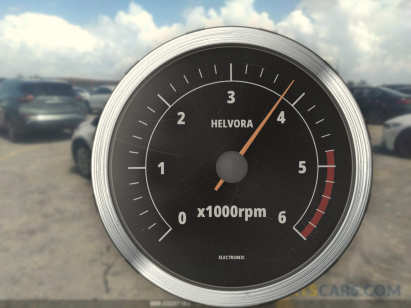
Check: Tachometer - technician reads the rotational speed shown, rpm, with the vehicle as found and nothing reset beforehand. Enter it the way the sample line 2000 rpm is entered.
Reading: 3800 rpm
